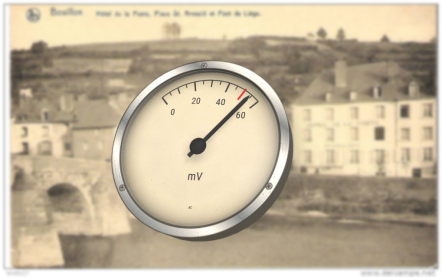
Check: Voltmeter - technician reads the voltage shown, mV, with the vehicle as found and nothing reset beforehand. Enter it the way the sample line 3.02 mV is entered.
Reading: 55 mV
